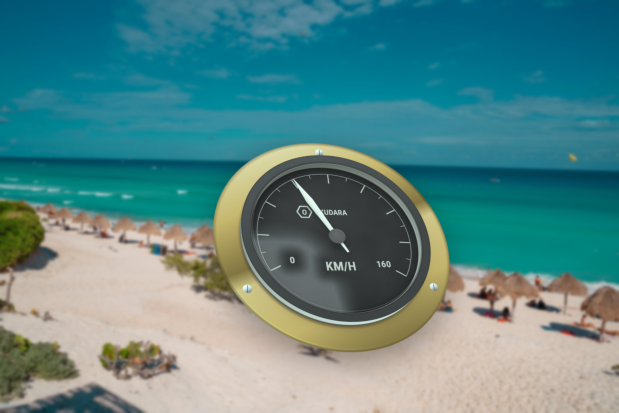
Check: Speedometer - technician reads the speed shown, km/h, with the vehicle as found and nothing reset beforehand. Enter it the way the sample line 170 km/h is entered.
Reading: 60 km/h
